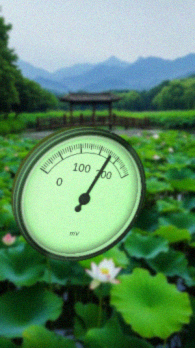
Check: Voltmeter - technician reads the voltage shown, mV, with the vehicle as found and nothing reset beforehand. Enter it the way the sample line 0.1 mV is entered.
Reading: 175 mV
